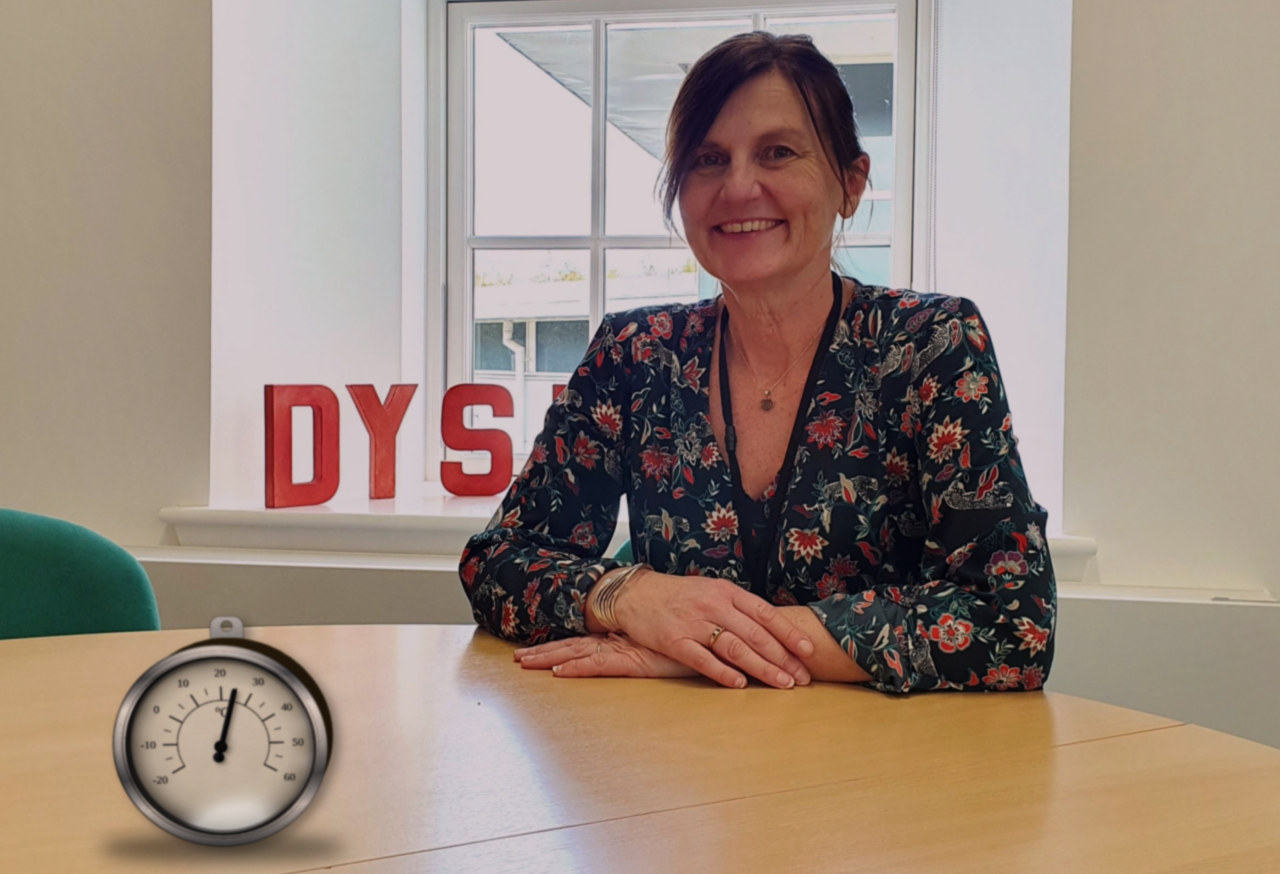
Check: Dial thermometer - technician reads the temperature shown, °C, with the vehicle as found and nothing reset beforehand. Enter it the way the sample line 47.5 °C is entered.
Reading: 25 °C
